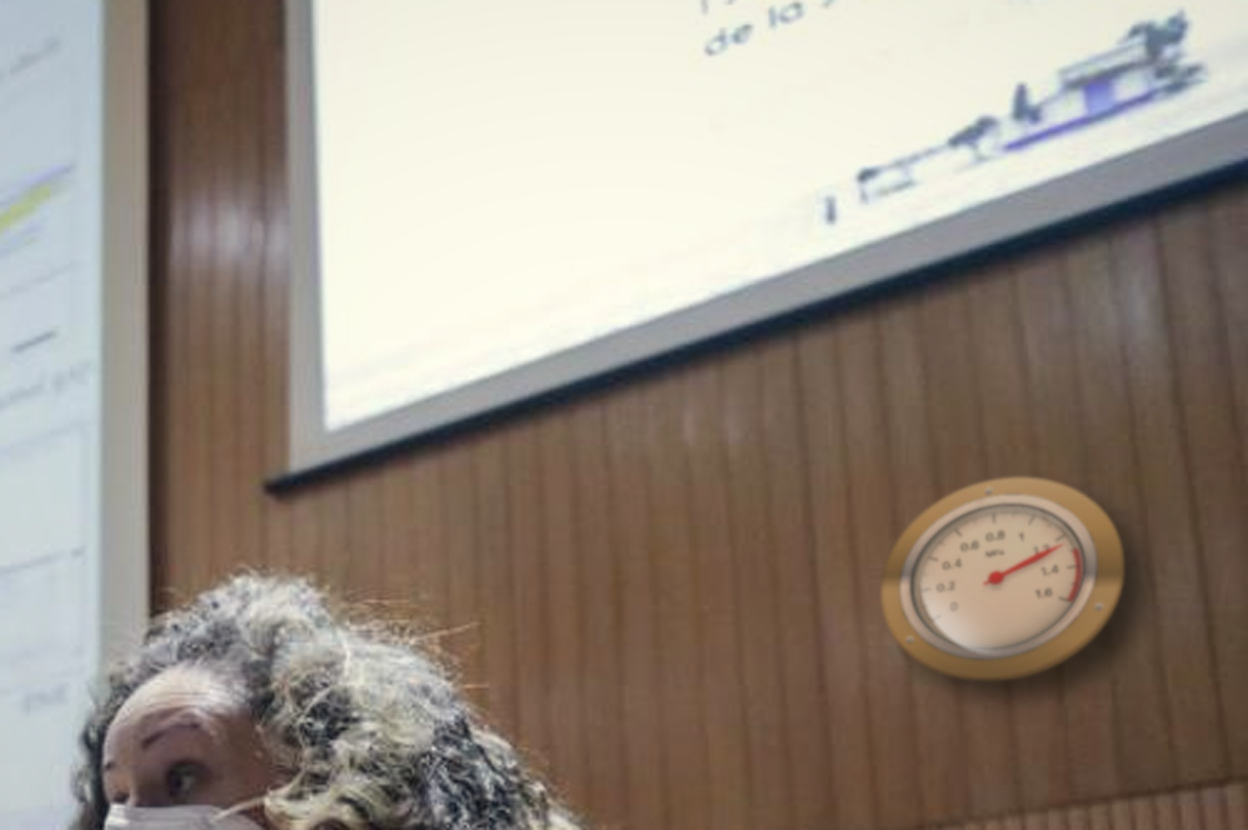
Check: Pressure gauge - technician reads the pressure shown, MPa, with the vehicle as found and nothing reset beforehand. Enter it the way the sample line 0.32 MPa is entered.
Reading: 1.25 MPa
